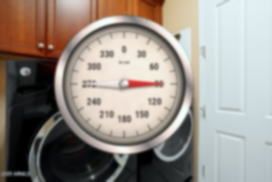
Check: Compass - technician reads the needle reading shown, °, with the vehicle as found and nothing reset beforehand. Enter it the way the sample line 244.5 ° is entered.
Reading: 90 °
